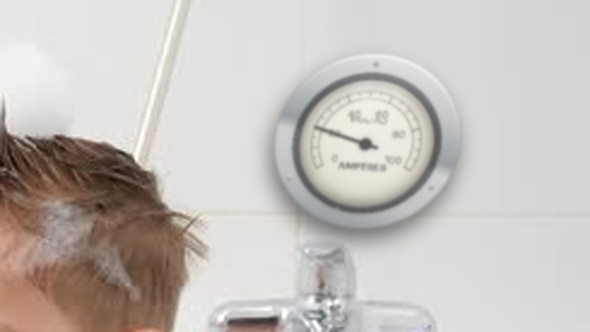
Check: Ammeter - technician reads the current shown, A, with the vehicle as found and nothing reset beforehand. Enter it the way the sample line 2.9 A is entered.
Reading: 20 A
